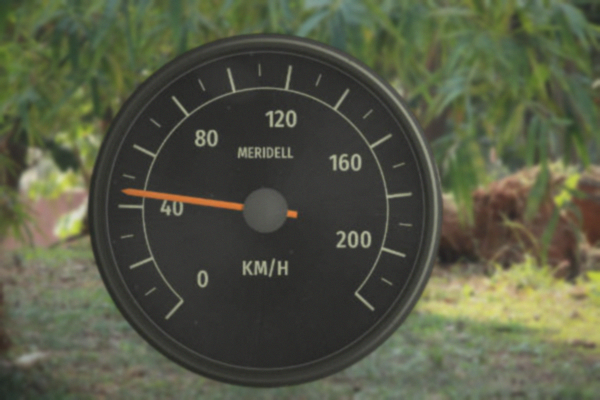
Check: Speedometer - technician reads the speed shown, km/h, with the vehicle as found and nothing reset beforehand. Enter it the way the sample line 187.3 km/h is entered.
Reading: 45 km/h
